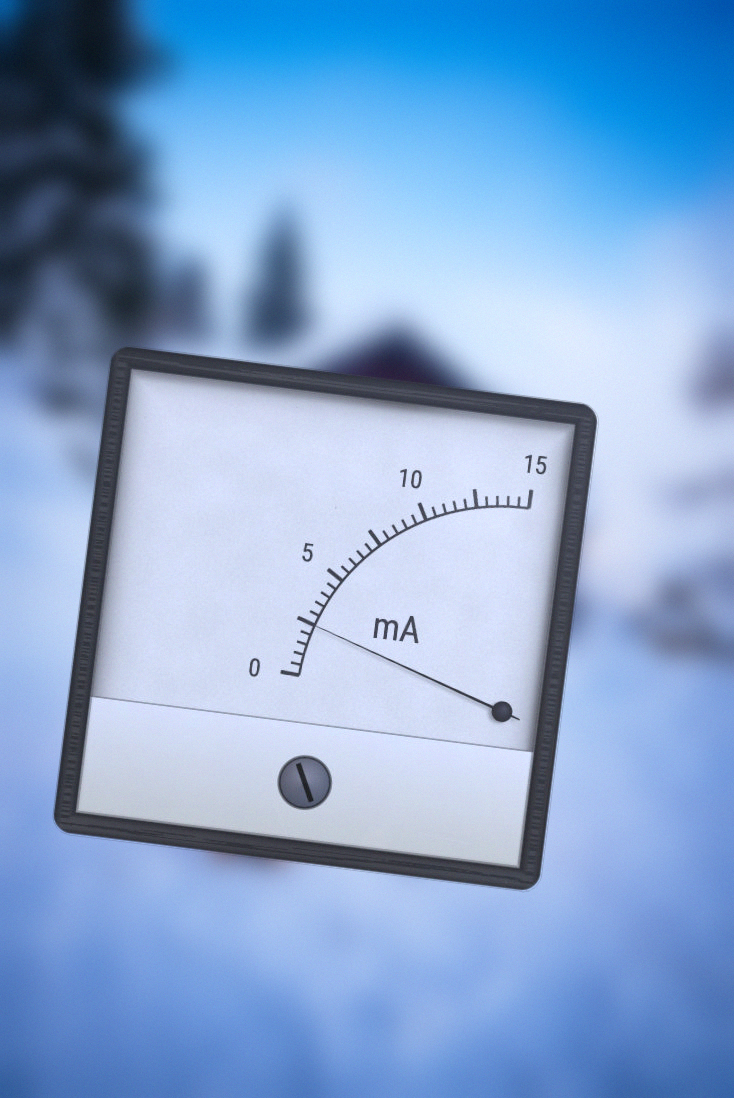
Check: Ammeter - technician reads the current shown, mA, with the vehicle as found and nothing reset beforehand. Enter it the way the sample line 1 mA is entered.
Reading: 2.5 mA
